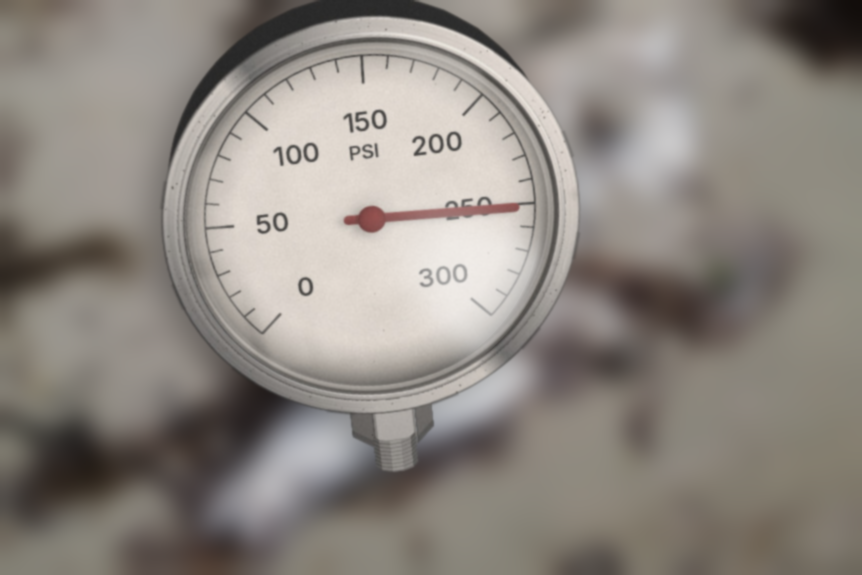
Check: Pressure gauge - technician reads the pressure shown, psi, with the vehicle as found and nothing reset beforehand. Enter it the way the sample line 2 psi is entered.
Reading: 250 psi
